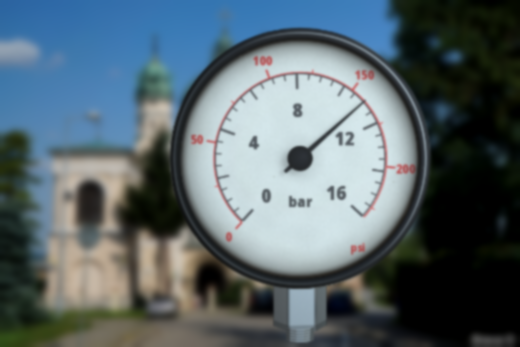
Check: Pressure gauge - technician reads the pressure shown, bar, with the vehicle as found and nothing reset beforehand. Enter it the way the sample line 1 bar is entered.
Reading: 11 bar
